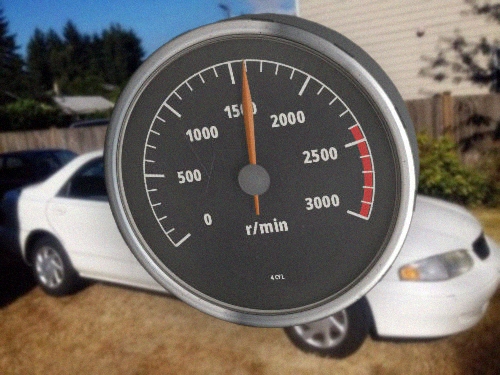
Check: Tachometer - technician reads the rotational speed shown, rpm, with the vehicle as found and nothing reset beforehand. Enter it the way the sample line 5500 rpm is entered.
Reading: 1600 rpm
